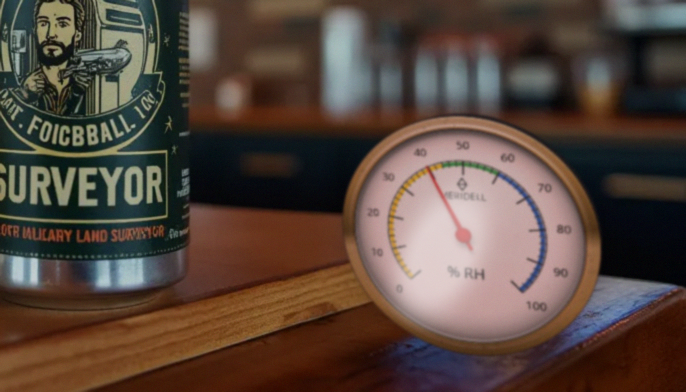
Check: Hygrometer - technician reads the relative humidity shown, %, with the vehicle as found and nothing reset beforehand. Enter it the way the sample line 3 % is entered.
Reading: 40 %
